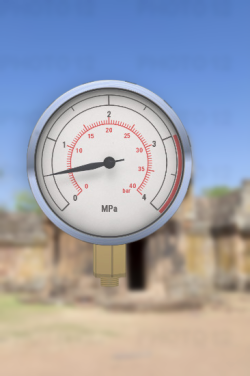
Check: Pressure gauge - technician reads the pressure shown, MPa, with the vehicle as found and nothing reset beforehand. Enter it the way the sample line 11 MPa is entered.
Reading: 0.5 MPa
